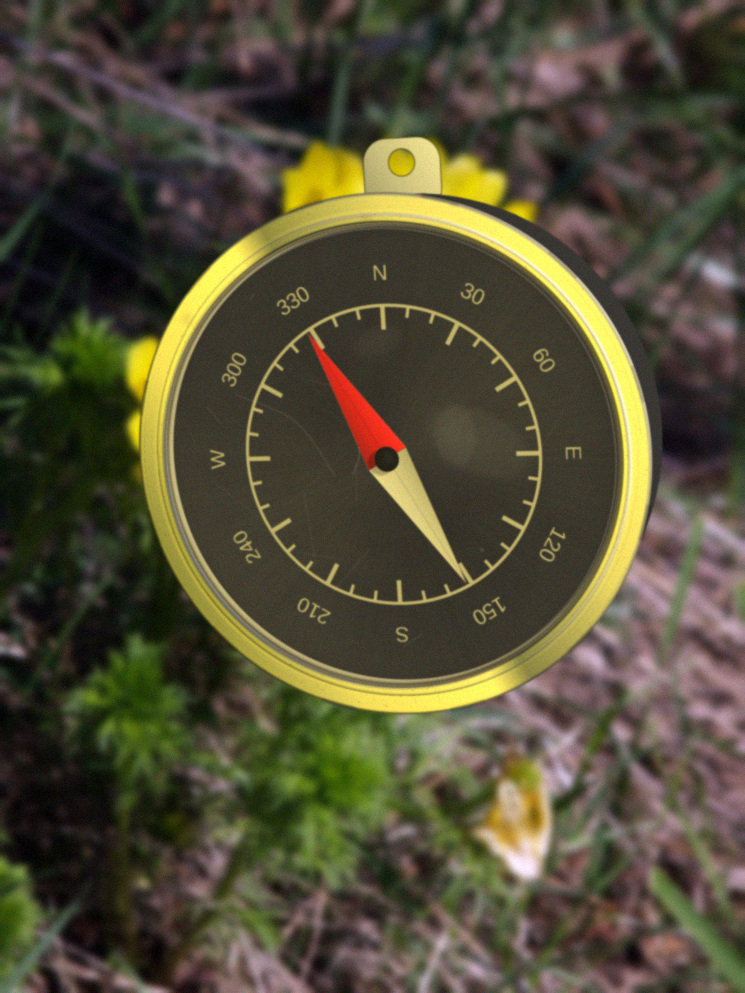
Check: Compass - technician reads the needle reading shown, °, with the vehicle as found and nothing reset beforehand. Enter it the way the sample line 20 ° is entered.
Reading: 330 °
